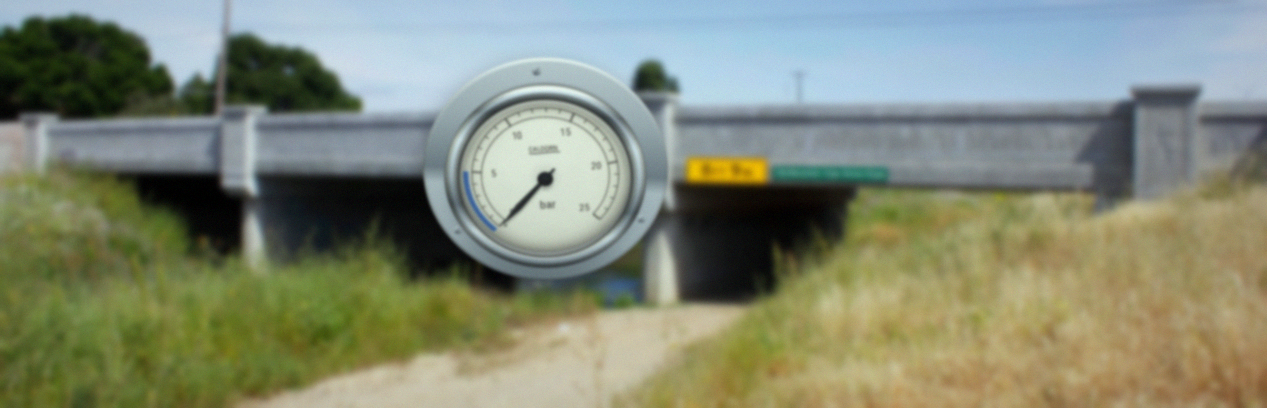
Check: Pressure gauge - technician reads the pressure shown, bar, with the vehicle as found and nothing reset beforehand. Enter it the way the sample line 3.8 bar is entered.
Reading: 0 bar
